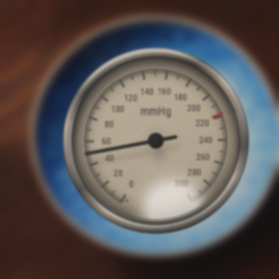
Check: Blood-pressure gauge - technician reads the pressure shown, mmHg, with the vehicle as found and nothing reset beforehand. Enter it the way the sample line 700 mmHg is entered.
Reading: 50 mmHg
